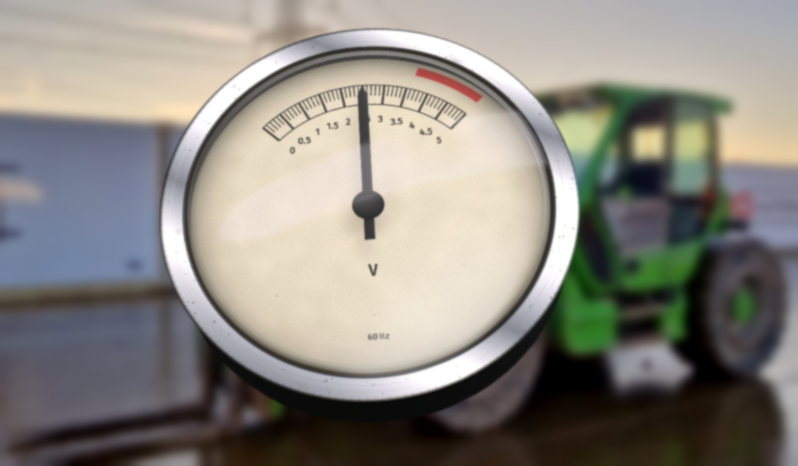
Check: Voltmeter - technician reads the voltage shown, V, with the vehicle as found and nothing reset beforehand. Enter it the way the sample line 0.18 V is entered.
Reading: 2.5 V
